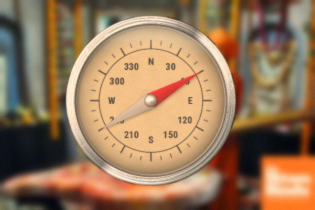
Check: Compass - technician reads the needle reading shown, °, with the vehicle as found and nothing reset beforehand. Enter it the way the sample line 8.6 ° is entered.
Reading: 60 °
